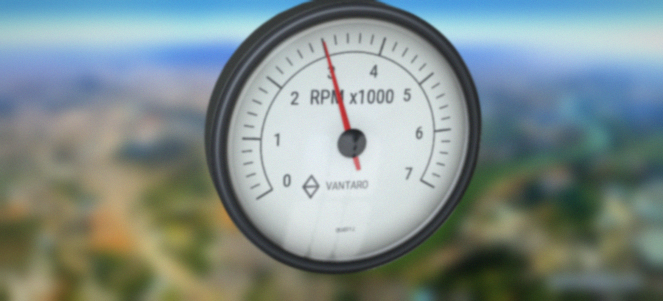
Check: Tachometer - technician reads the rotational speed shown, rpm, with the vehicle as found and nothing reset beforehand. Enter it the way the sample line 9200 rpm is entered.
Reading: 3000 rpm
